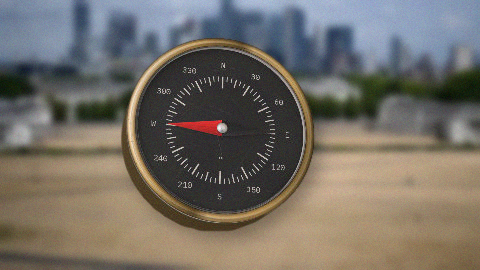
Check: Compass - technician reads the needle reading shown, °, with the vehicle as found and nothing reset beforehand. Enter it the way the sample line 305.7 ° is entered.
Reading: 270 °
